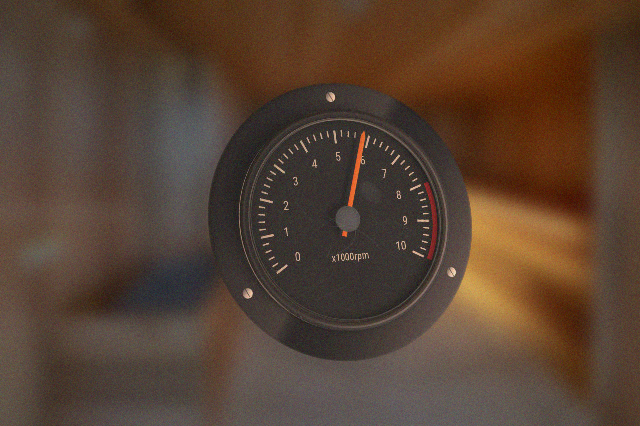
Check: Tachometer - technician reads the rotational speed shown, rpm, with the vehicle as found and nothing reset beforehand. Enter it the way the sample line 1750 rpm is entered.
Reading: 5800 rpm
